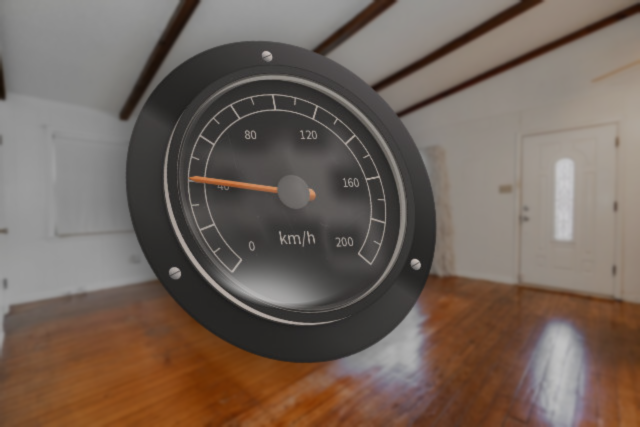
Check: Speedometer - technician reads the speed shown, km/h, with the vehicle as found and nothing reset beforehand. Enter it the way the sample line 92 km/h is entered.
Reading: 40 km/h
